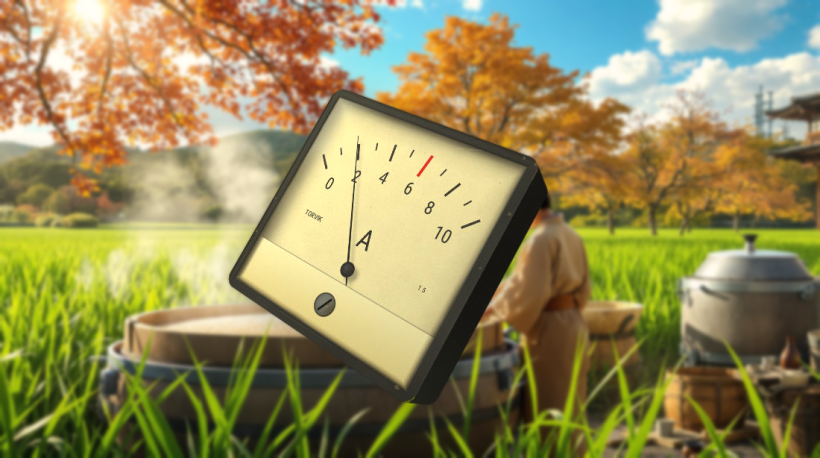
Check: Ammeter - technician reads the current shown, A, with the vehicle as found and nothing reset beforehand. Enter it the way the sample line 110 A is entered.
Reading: 2 A
